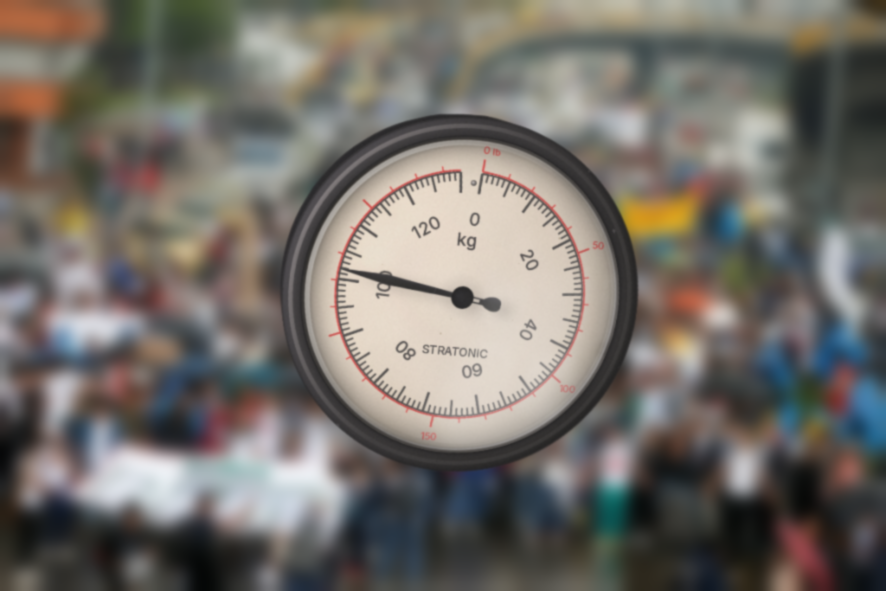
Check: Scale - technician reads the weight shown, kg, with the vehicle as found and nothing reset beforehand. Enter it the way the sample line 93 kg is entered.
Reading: 102 kg
